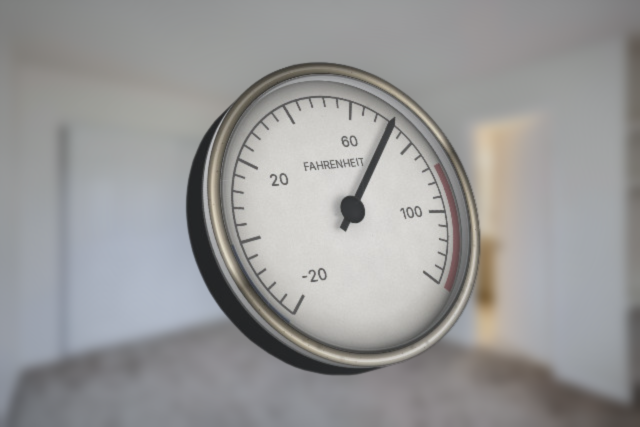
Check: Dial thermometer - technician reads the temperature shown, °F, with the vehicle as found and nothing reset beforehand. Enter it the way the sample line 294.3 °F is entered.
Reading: 72 °F
